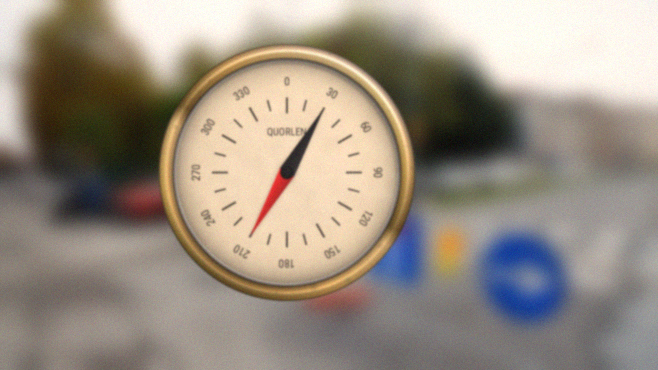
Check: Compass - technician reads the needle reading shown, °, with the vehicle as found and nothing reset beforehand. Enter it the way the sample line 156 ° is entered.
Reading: 210 °
